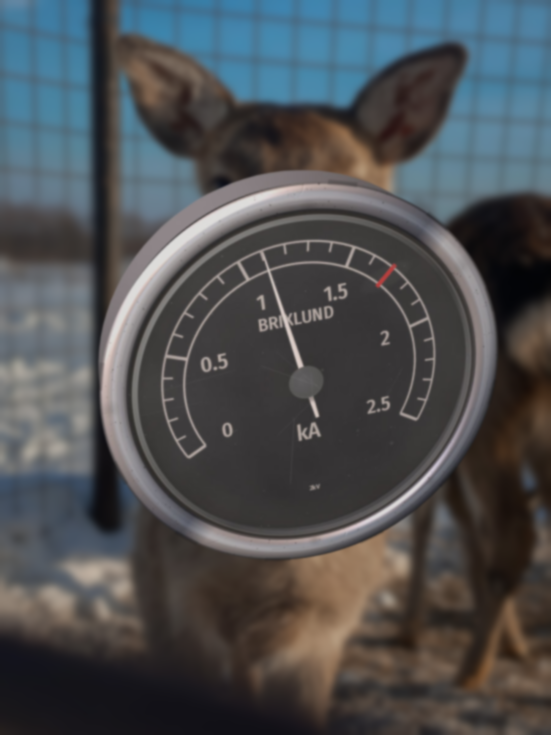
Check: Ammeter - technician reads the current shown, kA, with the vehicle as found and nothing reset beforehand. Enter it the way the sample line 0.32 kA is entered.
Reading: 1.1 kA
